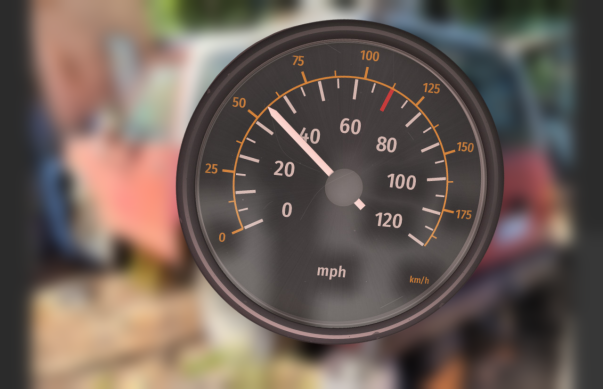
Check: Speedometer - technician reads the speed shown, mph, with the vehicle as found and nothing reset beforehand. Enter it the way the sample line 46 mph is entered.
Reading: 35 mph
